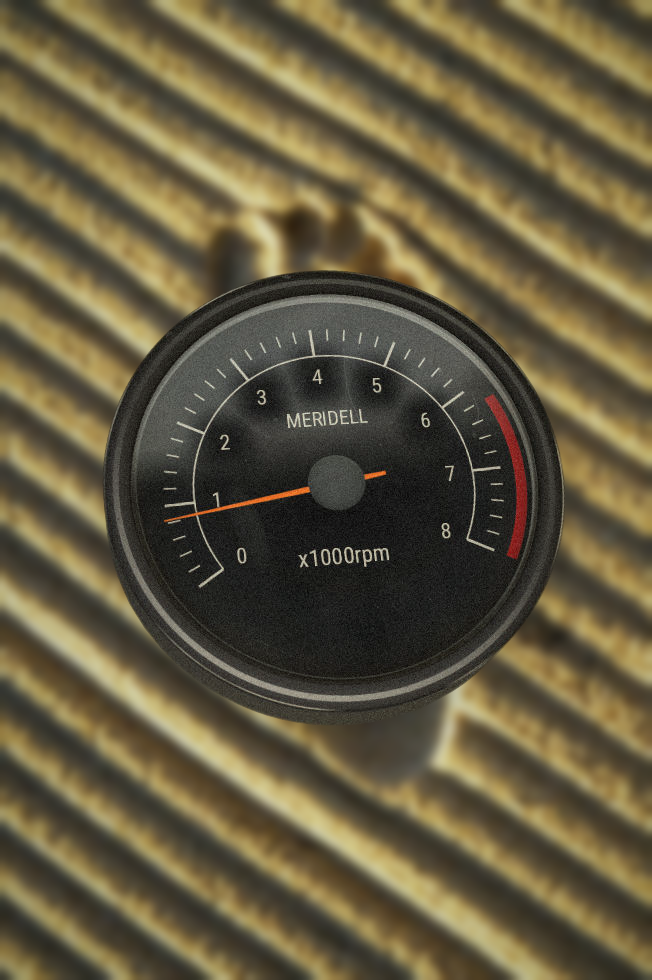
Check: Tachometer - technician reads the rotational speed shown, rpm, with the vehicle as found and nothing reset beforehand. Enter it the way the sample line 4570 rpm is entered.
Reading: 800 rpm
